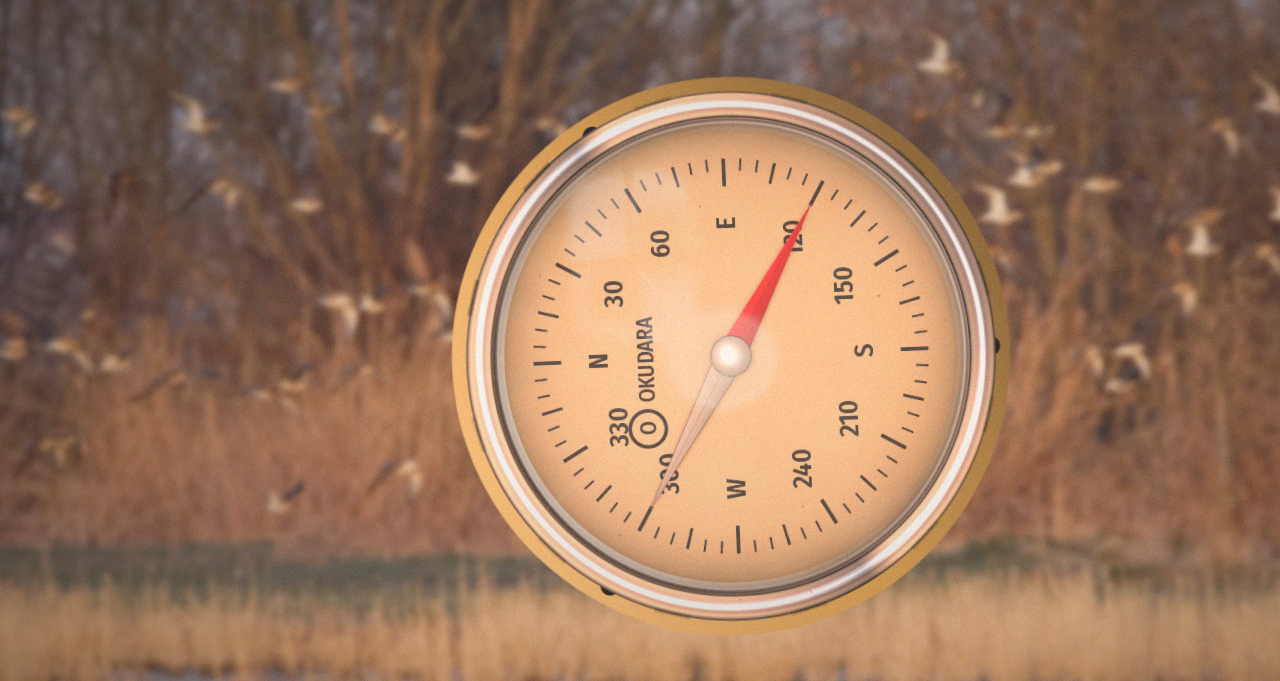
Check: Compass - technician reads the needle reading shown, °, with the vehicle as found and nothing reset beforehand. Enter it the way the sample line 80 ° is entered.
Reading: 120 °
